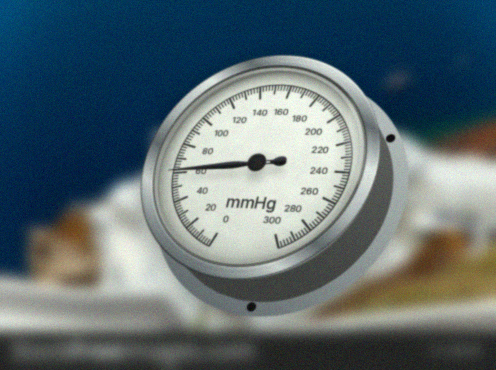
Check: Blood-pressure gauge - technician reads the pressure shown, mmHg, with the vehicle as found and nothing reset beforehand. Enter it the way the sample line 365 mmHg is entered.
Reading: 60 mmHg
